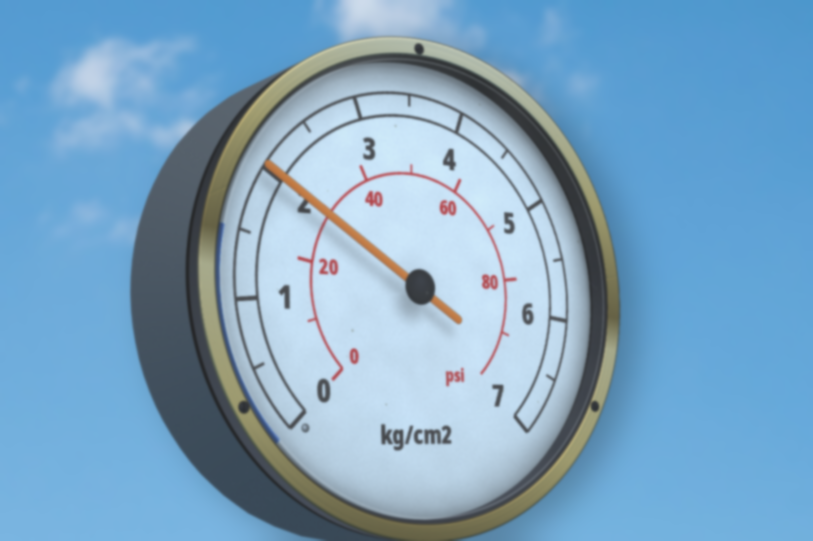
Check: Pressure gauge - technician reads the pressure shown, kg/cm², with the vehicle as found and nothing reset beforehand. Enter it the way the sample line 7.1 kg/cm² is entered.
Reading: 2 kg/cm²
